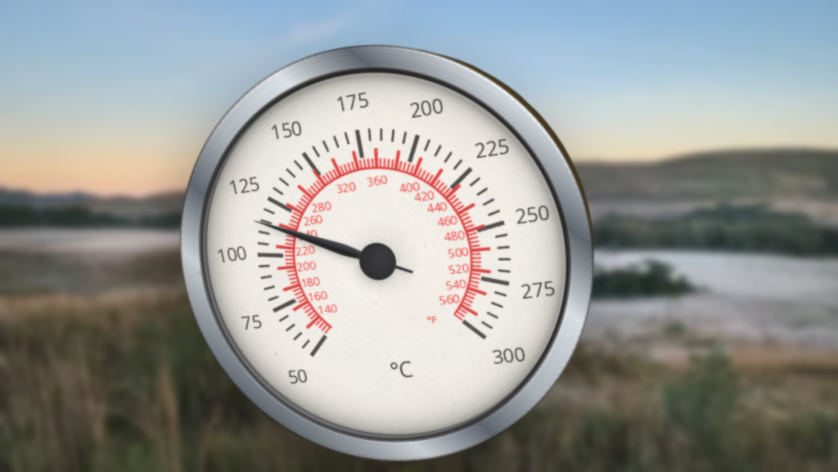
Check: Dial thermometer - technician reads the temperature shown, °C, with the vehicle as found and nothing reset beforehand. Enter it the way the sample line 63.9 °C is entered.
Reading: 115 °C
